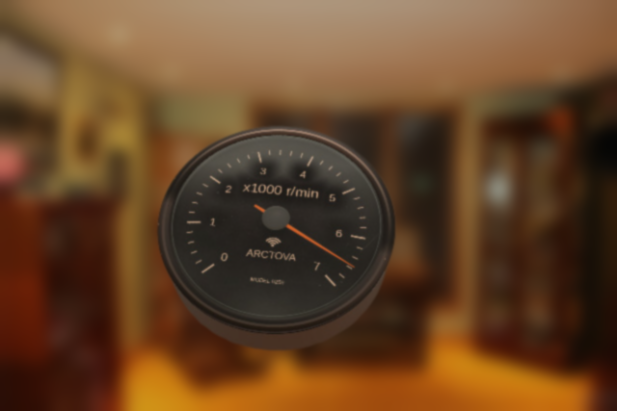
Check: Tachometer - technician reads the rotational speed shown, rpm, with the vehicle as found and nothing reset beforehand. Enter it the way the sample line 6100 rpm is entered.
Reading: 6600 rpm
